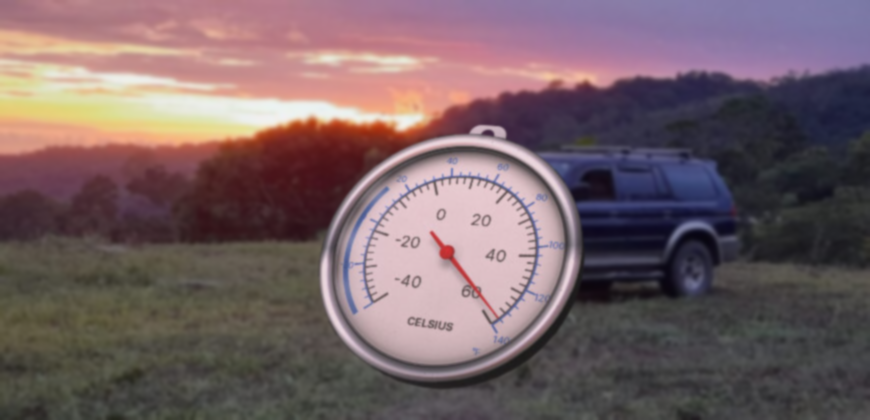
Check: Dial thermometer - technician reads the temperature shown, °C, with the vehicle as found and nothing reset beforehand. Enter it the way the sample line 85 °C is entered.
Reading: 58 °C
